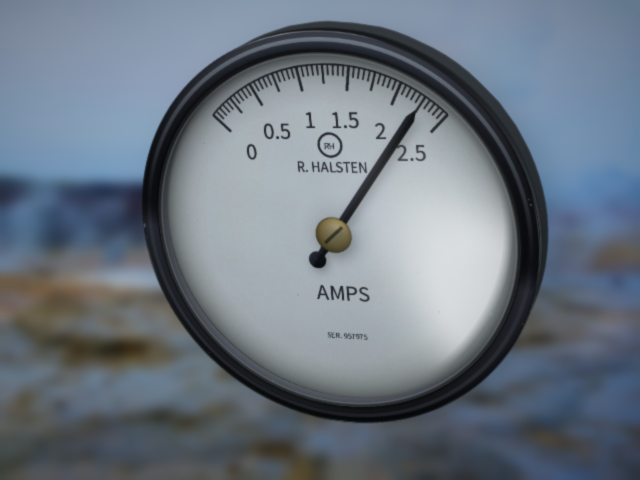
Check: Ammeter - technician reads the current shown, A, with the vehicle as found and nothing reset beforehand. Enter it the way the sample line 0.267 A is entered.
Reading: 2.25 A
